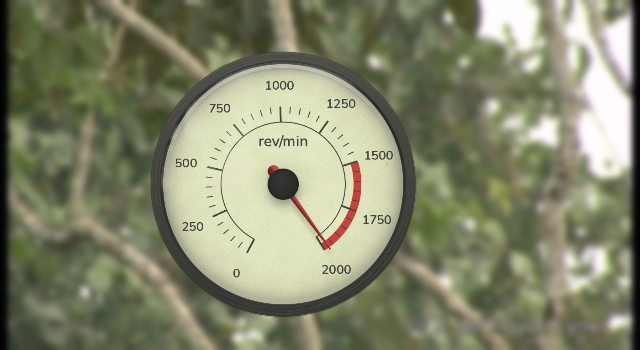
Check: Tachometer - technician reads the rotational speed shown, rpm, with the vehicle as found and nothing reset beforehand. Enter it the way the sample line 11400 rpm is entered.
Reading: 1975 rpm
